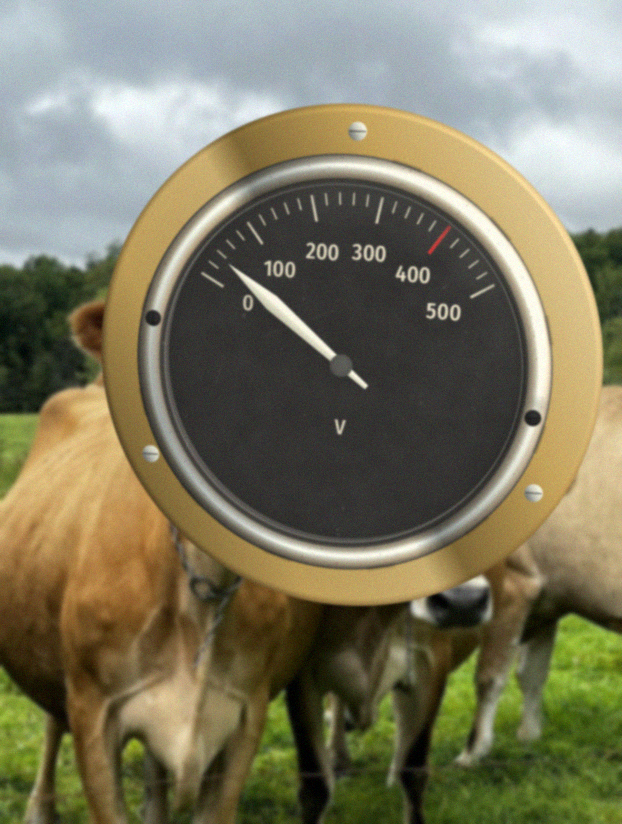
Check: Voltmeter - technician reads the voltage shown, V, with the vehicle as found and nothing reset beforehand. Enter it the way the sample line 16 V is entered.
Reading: 40 V
